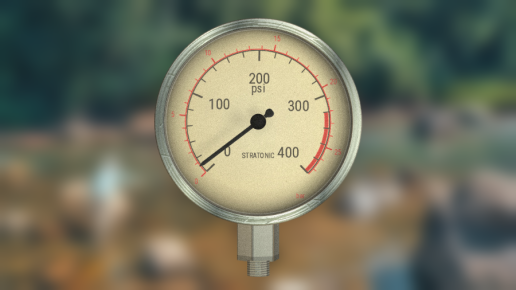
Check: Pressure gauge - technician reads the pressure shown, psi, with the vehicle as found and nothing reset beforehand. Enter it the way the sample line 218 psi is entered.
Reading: 10 psi
